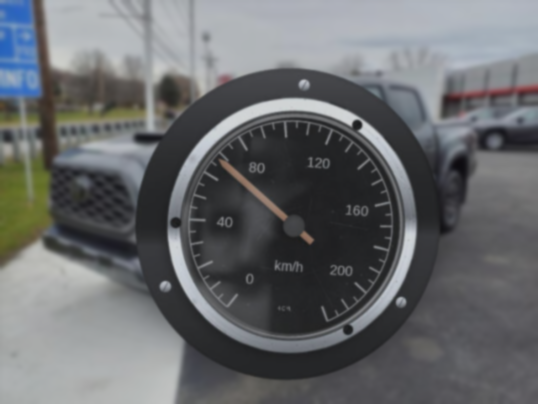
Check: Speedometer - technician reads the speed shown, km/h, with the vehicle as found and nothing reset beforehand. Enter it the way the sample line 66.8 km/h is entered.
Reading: 67.5 km/h
